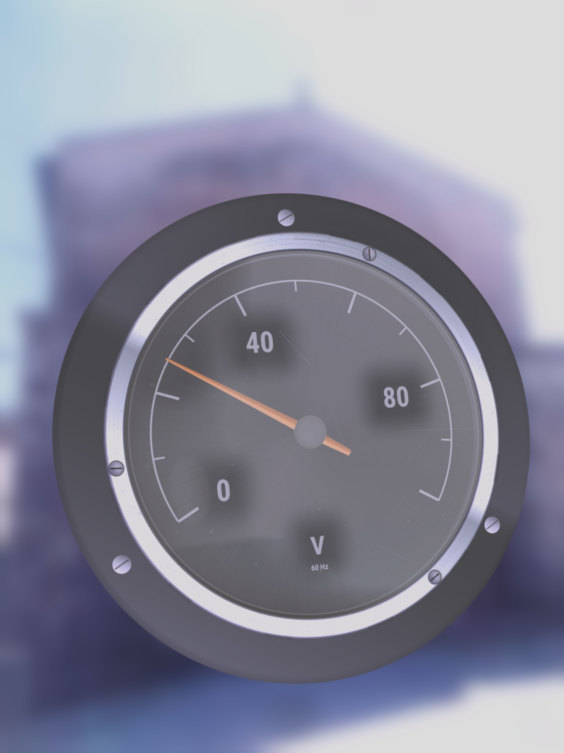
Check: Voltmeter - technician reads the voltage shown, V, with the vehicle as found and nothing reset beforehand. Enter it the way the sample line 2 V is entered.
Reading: 25 V
